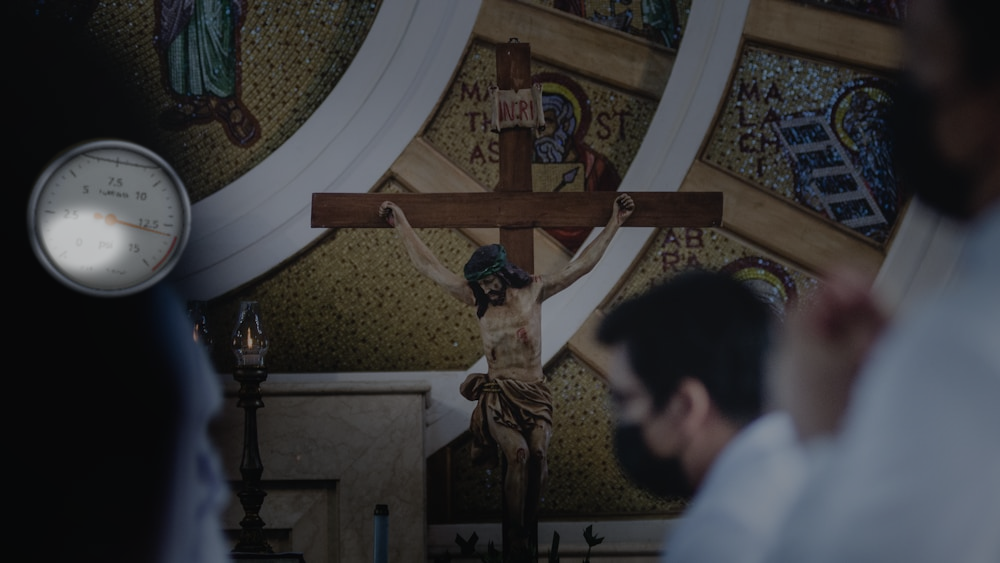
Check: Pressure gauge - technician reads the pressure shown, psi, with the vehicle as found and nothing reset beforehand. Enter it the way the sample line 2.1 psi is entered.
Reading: 13 psi
